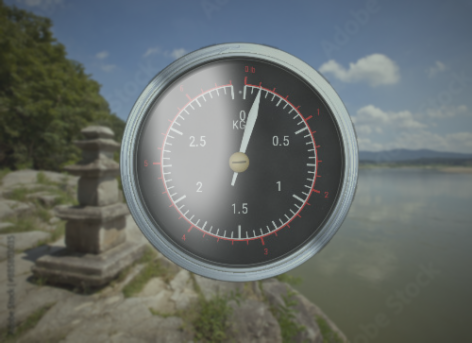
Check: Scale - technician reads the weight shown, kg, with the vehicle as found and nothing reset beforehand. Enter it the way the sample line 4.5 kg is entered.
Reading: 0.1 kg
